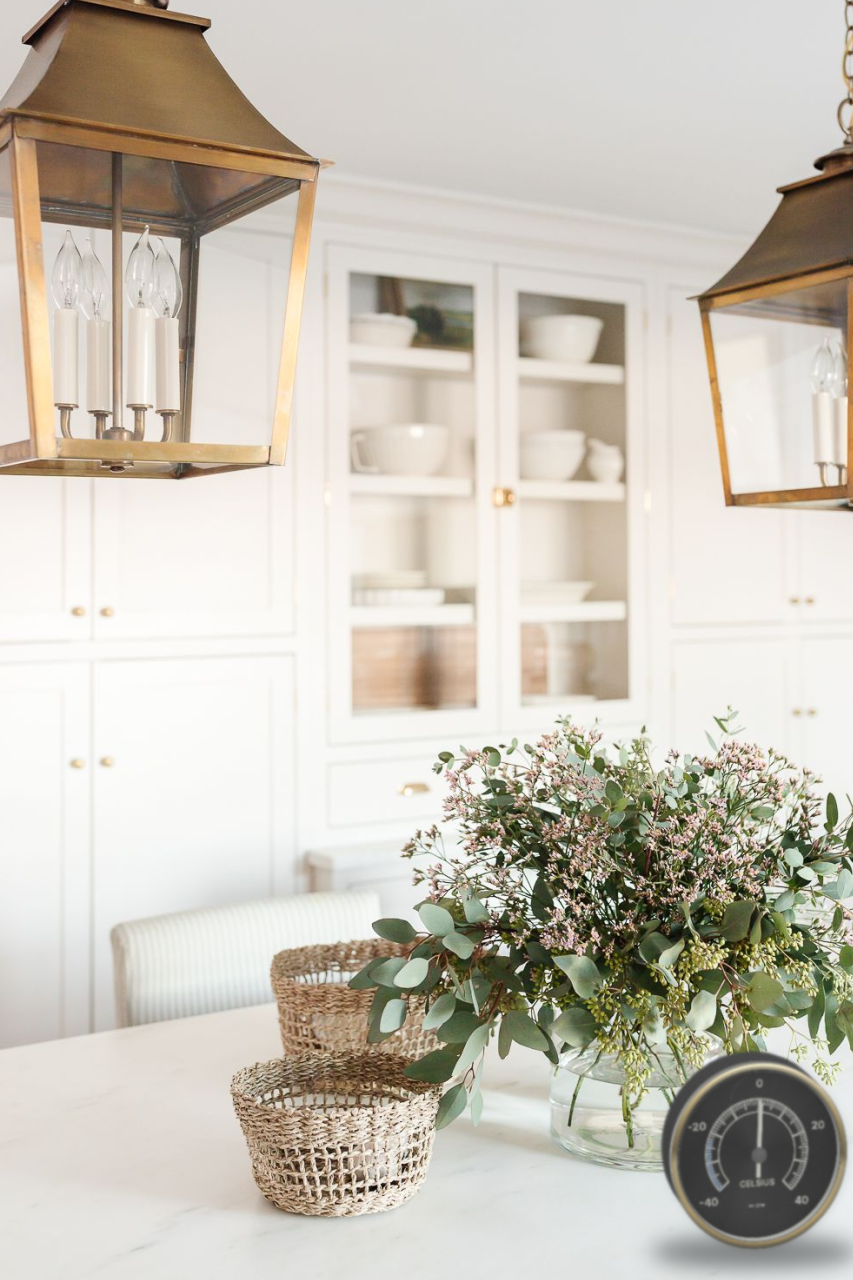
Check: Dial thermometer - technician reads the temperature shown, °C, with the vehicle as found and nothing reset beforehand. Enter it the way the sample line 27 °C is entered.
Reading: 0 °C
